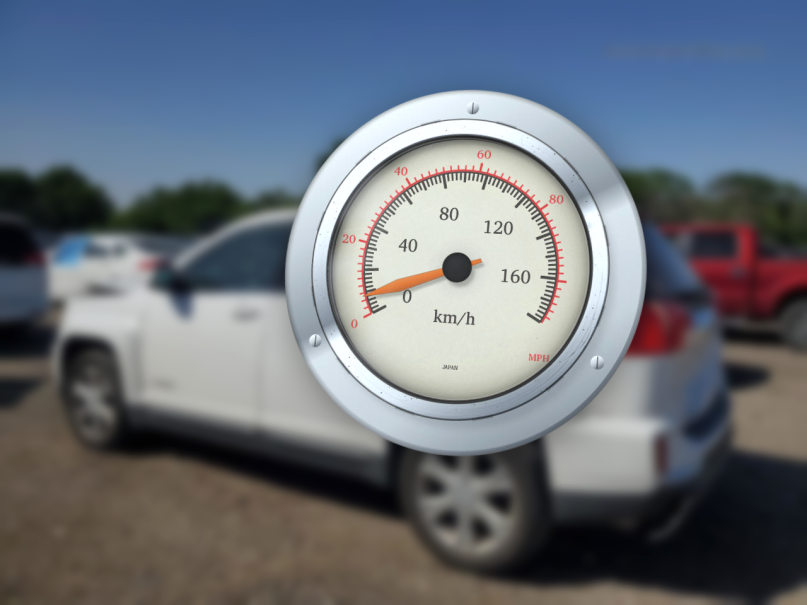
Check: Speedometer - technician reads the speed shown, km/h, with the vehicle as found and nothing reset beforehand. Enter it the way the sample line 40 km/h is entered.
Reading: 8 km/h
